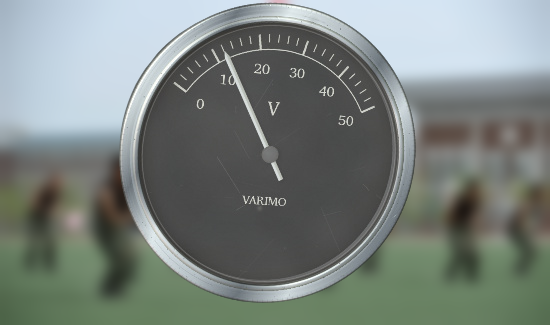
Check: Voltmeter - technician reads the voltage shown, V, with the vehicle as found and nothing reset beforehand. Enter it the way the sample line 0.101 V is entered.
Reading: 12 V
